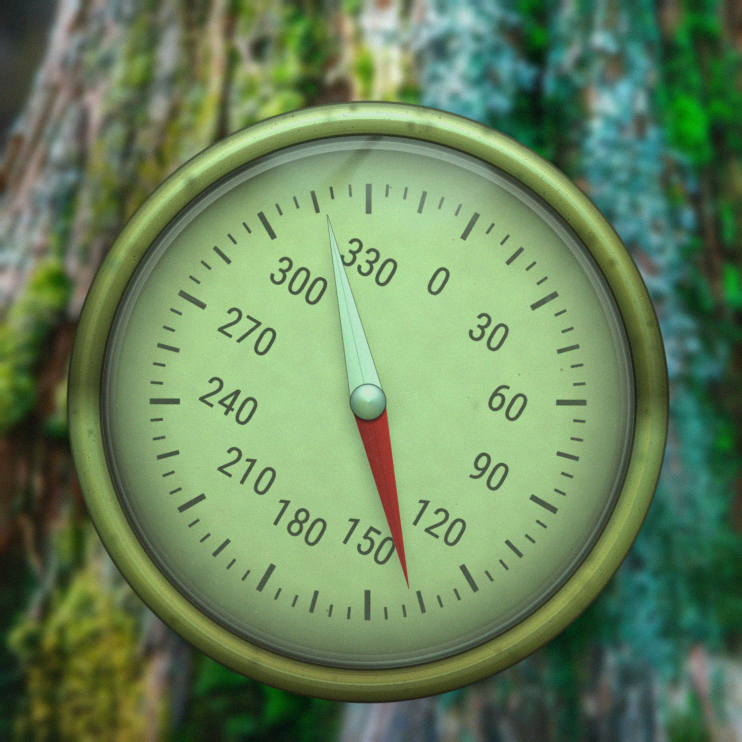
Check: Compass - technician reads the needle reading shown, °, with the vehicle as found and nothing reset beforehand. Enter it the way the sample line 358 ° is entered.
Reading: 137.5 °
